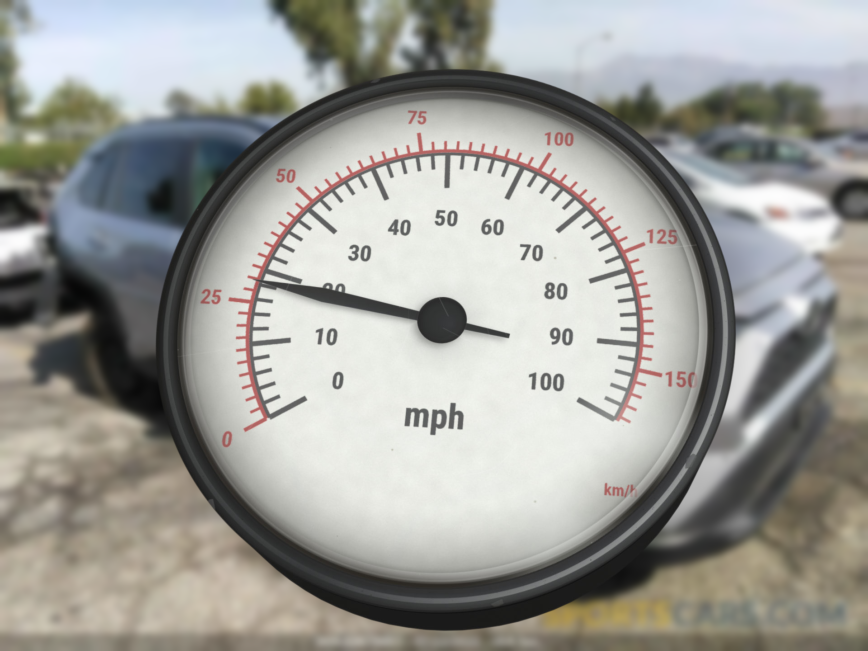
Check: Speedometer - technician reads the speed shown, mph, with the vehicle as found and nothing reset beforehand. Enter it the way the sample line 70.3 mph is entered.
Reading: 18 mph
